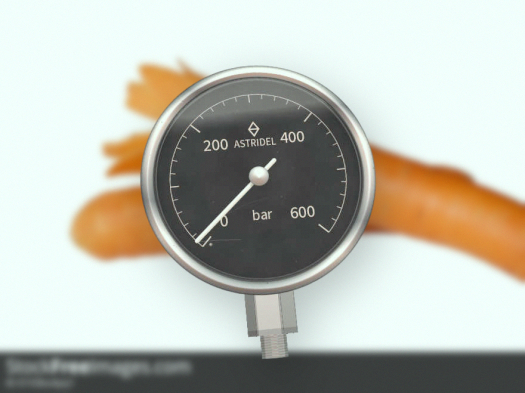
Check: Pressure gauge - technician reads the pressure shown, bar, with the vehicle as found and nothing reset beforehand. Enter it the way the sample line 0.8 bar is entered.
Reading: 10 bar
